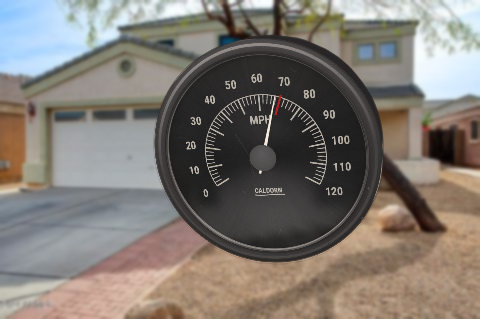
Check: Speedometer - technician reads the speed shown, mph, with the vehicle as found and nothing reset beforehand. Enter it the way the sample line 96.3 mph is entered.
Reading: 68 mph
